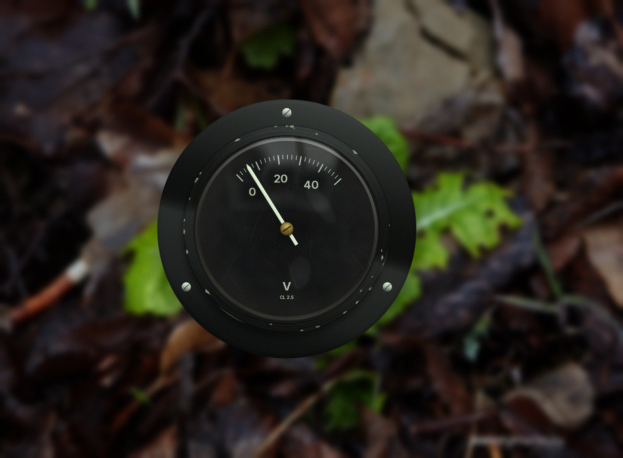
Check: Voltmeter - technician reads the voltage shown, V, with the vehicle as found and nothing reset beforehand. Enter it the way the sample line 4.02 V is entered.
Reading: 6 V
